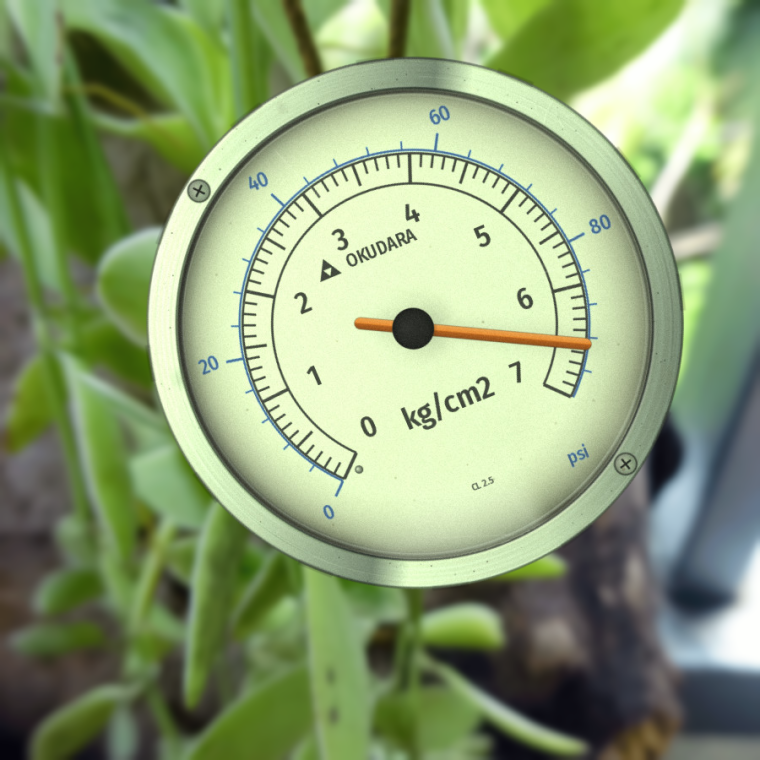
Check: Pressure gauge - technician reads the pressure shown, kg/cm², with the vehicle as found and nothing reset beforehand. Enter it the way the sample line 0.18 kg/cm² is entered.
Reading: 6.5 kg/cm²
